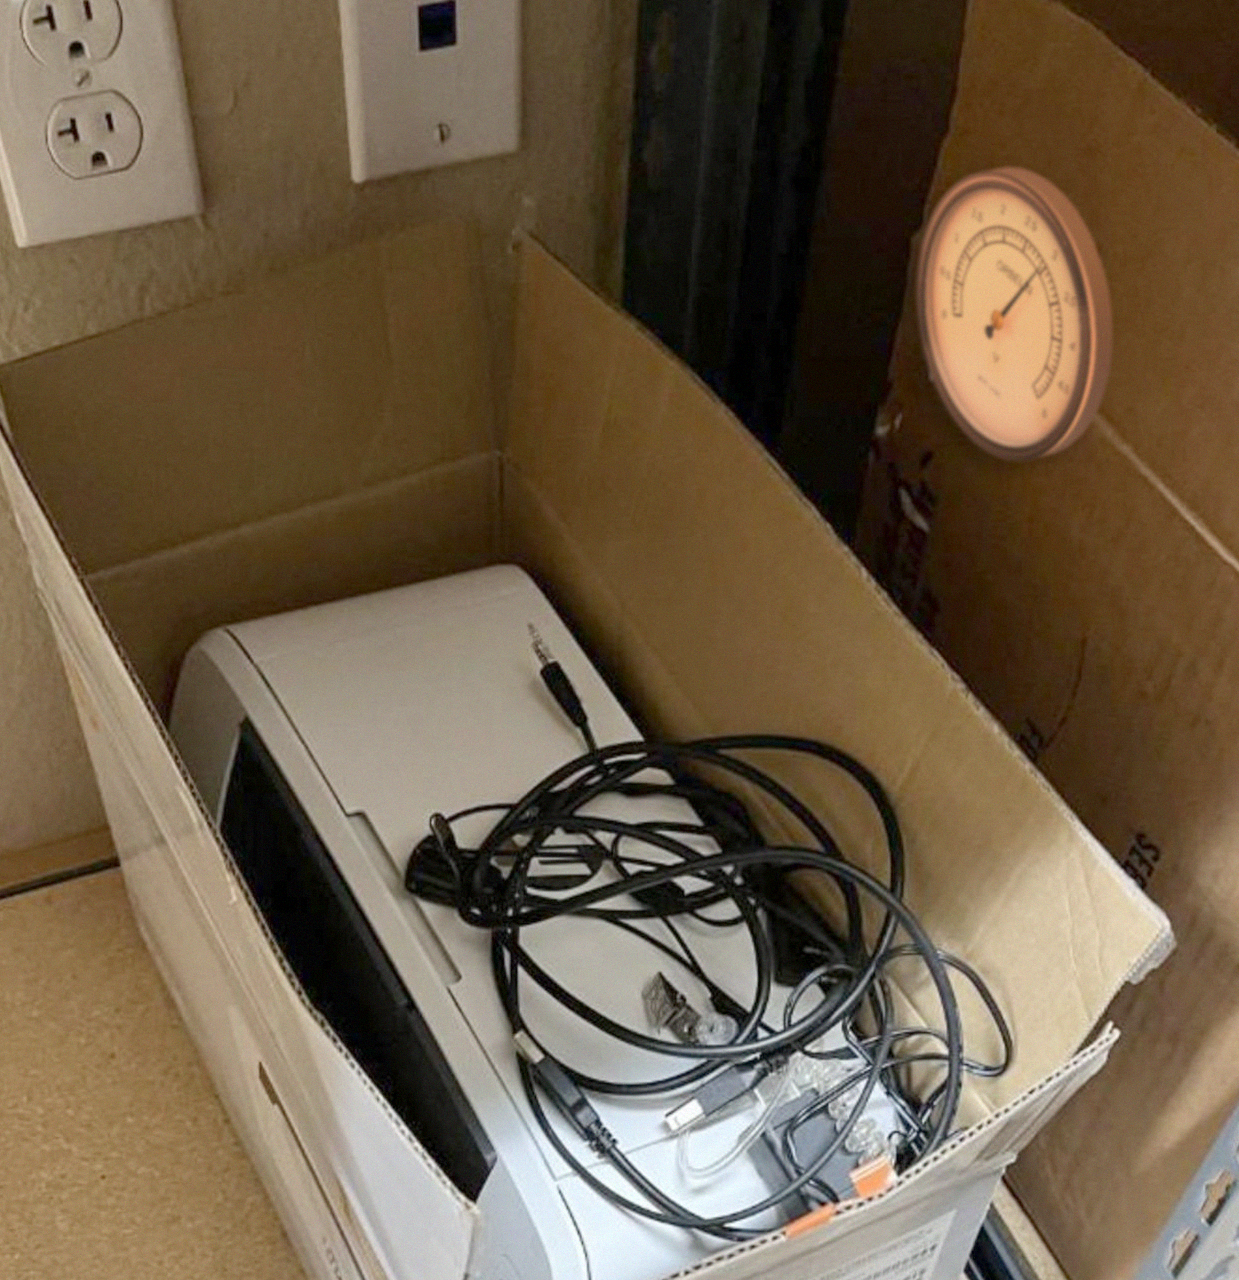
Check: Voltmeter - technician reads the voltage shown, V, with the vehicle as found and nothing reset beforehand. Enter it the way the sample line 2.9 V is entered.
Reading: 3 V
